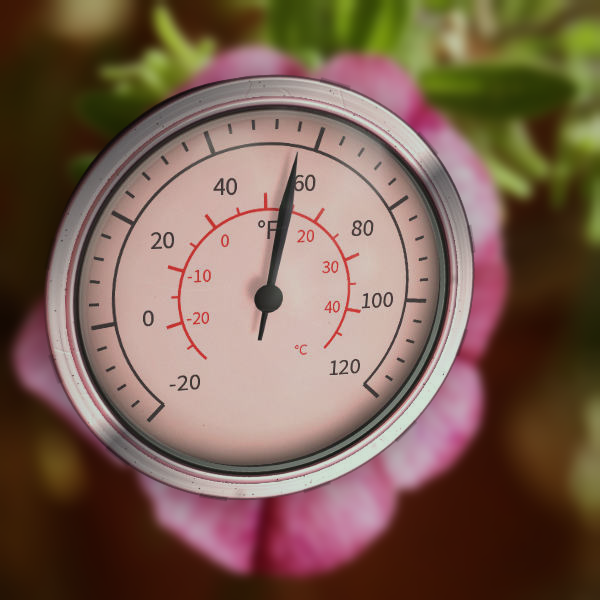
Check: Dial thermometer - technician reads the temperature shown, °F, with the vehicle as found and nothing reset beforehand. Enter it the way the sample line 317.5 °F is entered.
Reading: 56 °F
